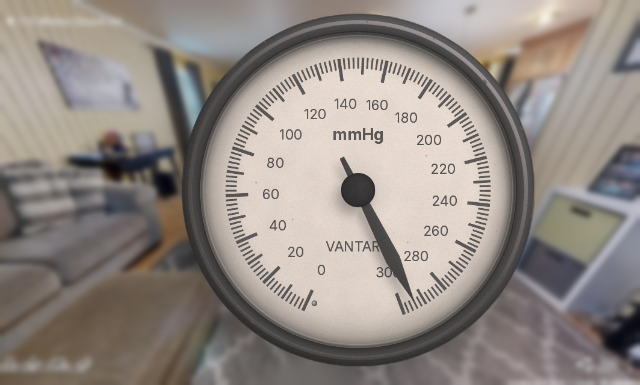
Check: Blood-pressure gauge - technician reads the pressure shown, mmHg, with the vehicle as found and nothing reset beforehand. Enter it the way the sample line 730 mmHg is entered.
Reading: 294 mmHg
